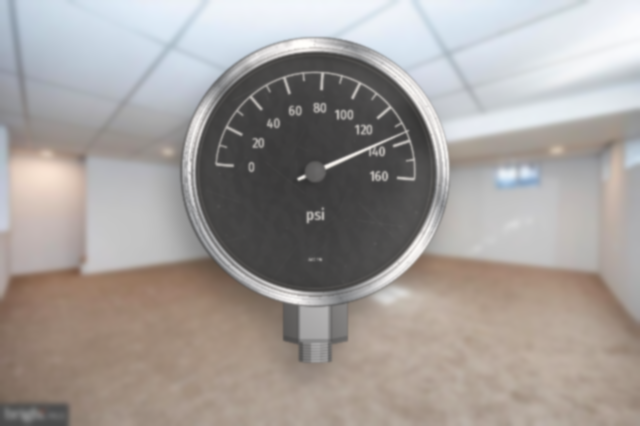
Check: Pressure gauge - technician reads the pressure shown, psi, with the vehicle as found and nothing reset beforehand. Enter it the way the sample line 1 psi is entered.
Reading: 135 psi
